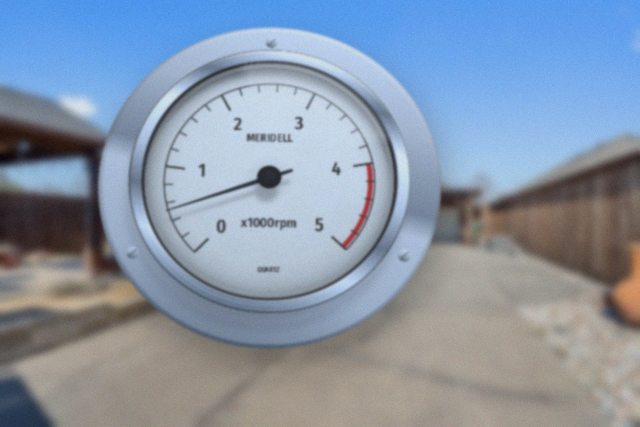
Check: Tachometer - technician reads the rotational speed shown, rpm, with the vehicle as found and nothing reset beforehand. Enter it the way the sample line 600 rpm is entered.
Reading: 500 rpm
